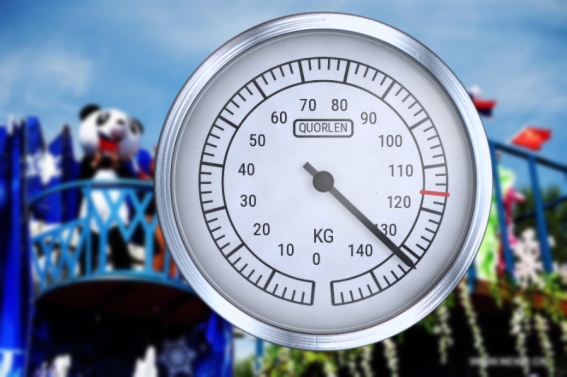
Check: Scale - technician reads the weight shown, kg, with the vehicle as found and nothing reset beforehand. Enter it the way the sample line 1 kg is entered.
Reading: 132 kg
